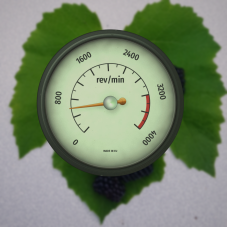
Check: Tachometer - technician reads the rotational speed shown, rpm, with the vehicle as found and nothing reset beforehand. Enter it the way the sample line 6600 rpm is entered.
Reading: 600 rpm
